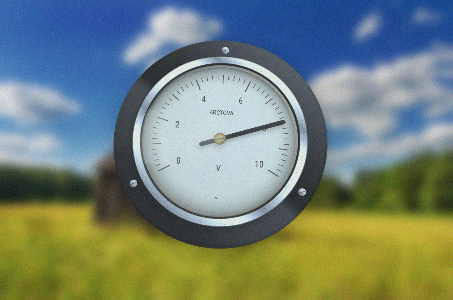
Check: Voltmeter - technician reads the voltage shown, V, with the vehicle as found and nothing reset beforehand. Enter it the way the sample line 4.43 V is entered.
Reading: 8 V
